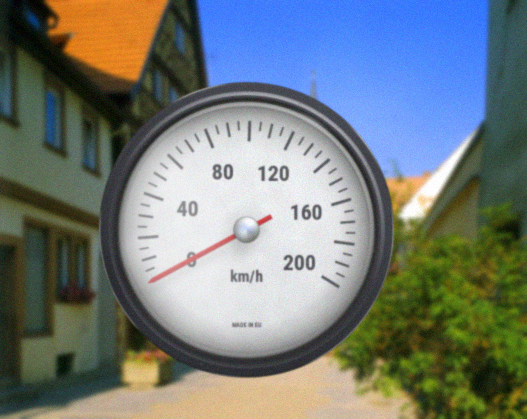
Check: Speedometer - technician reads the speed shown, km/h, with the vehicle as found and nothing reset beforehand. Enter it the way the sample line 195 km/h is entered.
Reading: 0 km/h
